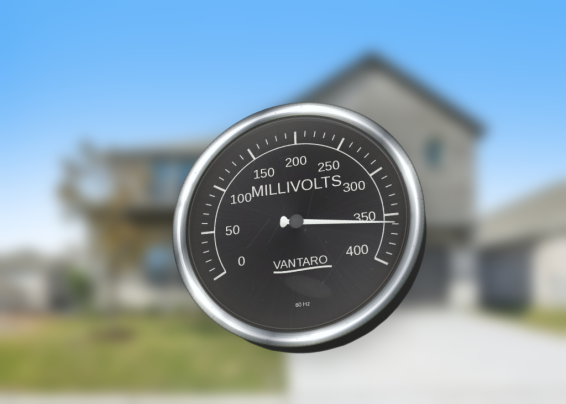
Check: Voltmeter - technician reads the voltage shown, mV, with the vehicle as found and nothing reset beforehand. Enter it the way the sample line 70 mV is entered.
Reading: 360 mV
